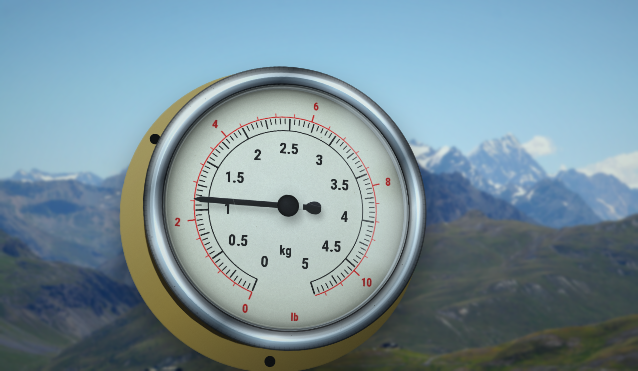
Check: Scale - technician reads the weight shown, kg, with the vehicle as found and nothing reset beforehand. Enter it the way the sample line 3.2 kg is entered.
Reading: 1.1 kg
